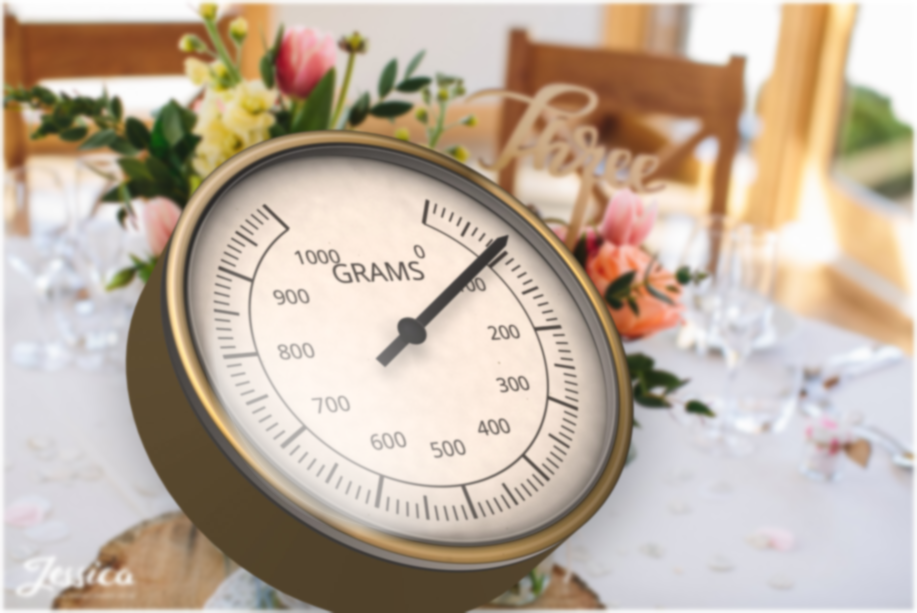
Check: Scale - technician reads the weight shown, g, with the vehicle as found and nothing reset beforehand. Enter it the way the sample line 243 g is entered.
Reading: 90 g
